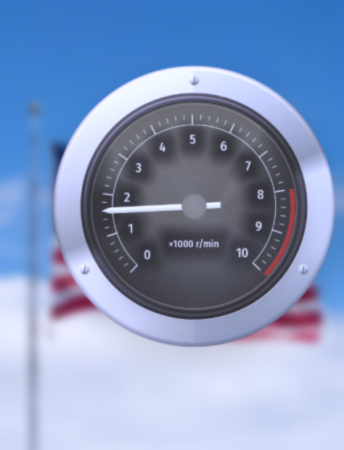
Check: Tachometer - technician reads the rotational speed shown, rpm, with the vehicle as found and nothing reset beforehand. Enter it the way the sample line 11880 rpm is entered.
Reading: 1600 rpm
